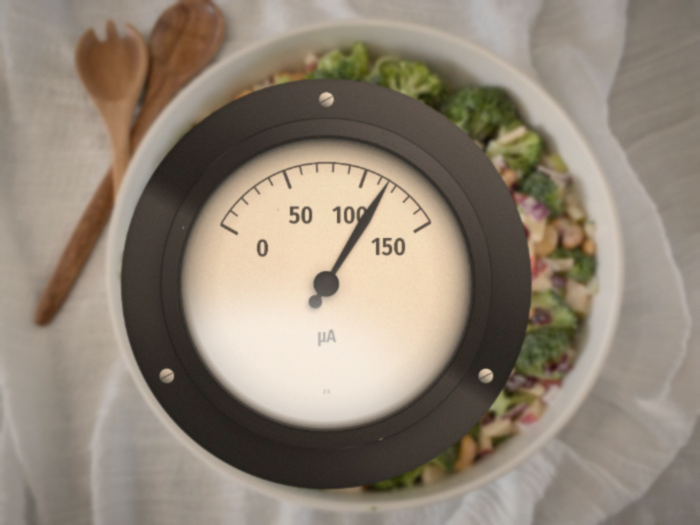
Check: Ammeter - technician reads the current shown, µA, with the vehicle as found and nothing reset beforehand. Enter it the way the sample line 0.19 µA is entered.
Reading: 115 µA
